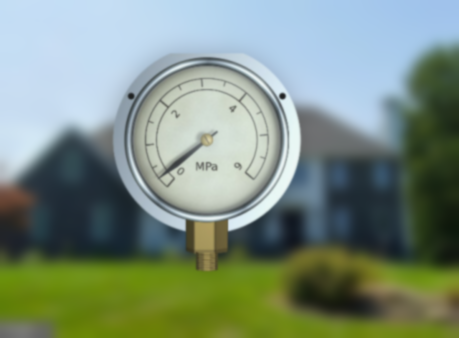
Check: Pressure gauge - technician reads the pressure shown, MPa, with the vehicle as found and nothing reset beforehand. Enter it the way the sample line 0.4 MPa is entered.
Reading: 0.25 MPa
